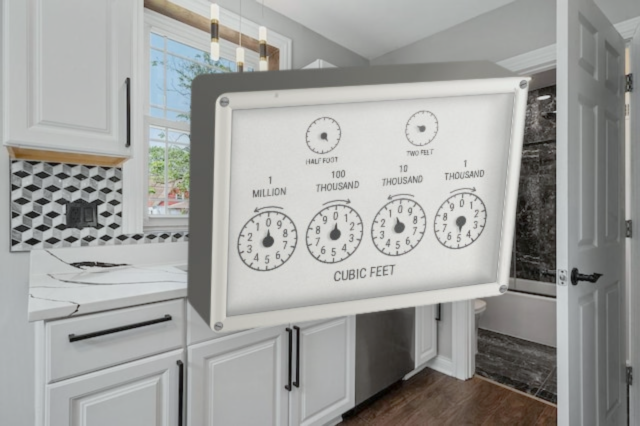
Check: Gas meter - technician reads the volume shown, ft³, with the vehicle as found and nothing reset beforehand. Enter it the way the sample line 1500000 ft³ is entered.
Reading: 500 ft³
